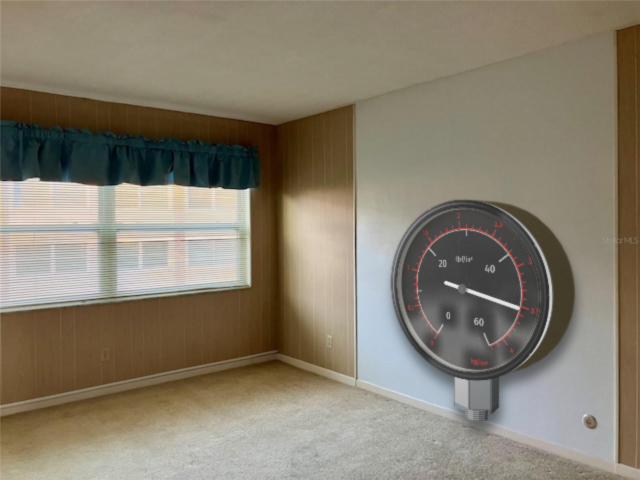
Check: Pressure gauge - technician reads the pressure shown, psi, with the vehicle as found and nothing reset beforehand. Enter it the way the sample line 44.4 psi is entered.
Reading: 50 psi
